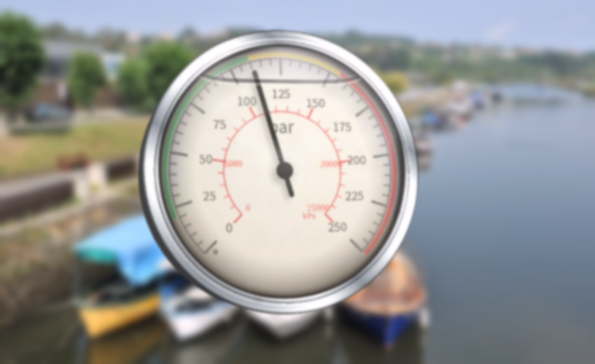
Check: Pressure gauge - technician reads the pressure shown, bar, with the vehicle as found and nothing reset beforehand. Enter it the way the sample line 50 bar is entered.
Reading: 110 bar
